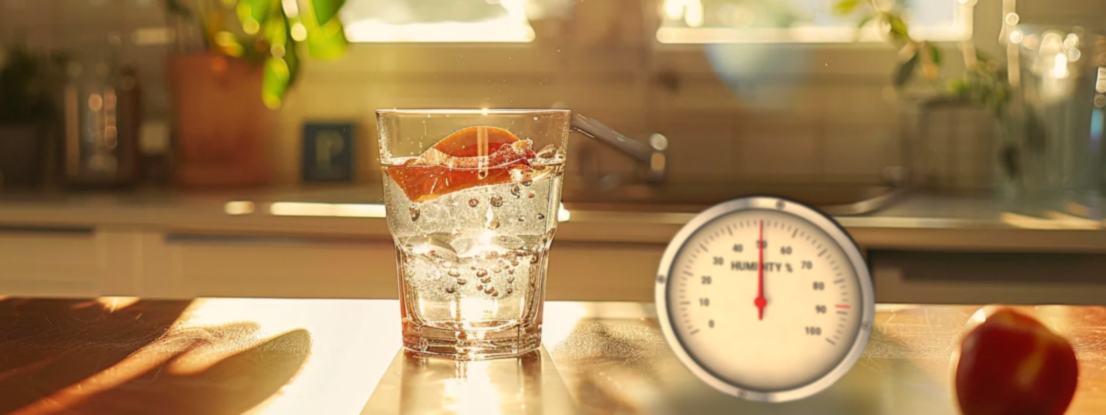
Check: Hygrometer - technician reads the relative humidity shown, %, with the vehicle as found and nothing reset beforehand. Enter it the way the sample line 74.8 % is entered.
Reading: 50 %
